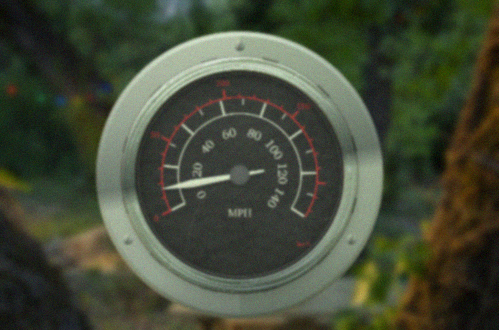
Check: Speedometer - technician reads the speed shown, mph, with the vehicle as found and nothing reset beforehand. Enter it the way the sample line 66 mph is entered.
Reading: 10 mph
